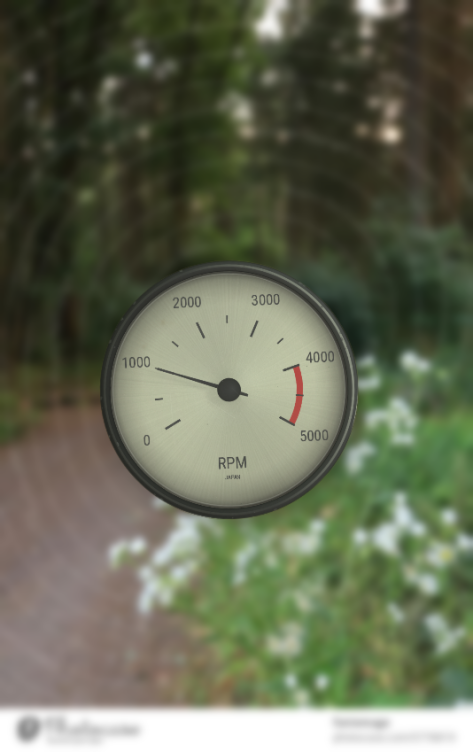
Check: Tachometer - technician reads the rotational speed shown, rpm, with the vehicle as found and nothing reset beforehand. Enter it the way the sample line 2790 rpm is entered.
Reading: 1000 rpm
